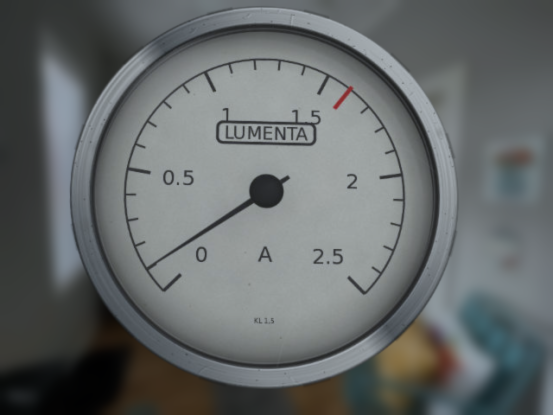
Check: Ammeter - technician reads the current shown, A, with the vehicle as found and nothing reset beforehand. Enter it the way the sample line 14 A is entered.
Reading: 0.1 A
